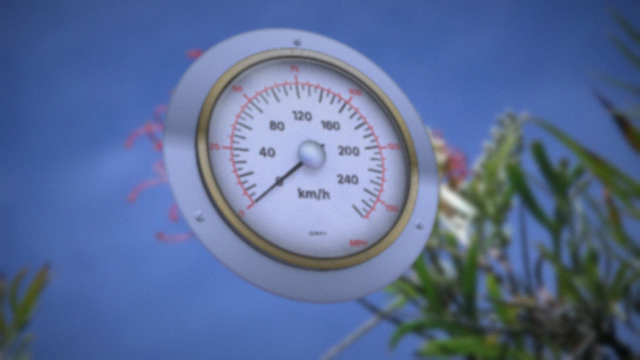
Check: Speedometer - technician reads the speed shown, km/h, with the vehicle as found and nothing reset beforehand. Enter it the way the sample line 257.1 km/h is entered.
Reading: 0 km/h
